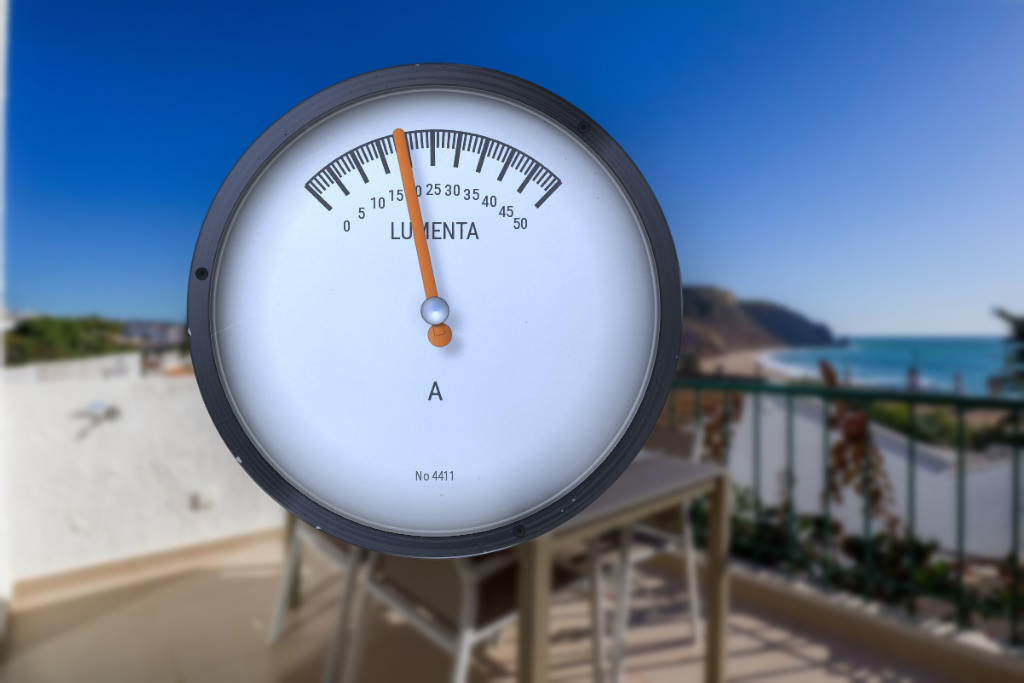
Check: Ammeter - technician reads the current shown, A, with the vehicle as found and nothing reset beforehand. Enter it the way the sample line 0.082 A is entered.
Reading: 19 A
